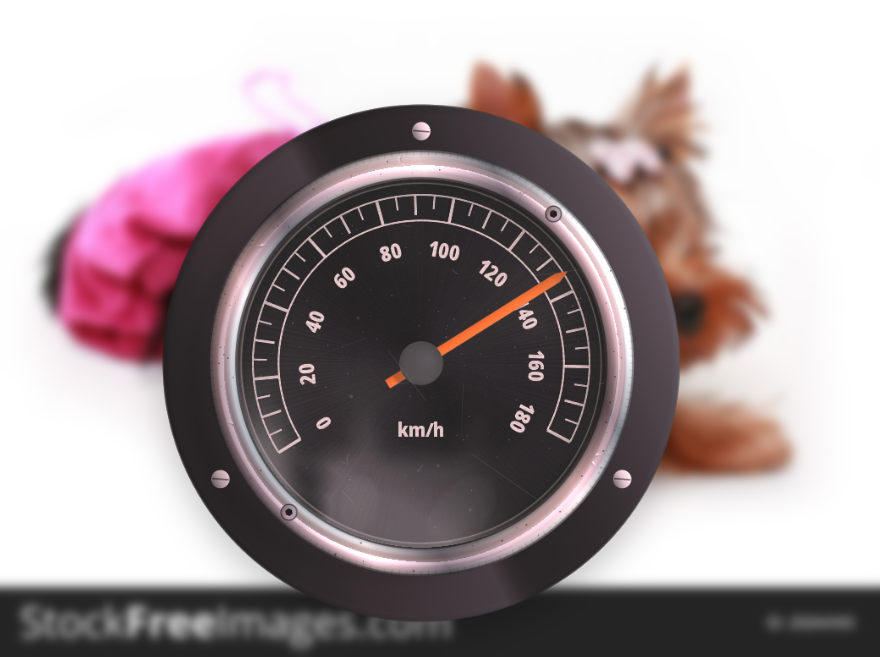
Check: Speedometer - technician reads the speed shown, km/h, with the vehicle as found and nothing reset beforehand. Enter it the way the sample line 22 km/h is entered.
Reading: 135 km/h
